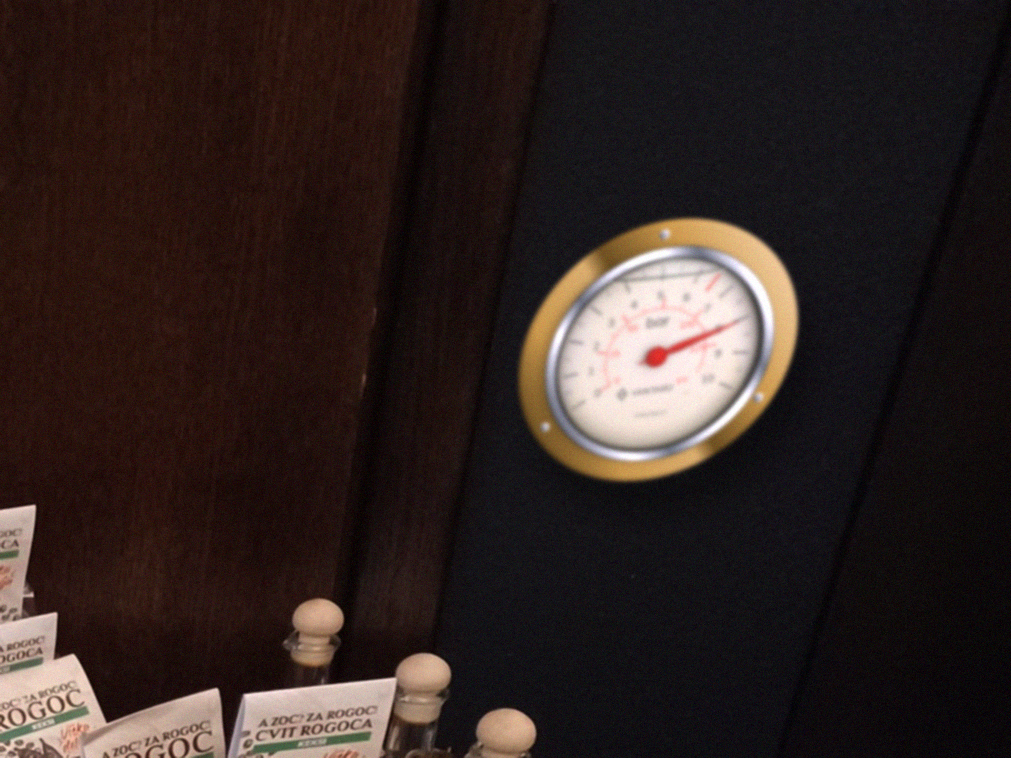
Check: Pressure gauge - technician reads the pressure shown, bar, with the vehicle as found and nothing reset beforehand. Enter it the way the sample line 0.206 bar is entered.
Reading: 8 bar
